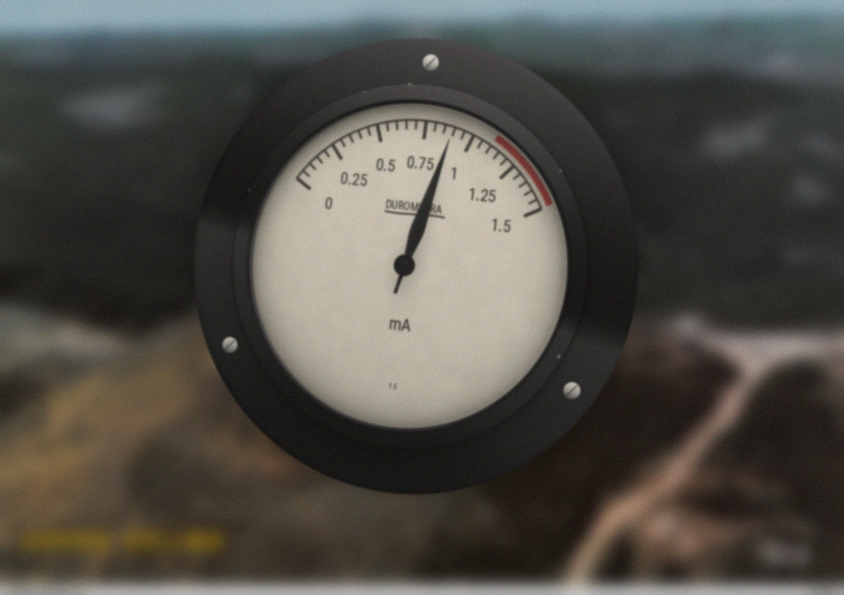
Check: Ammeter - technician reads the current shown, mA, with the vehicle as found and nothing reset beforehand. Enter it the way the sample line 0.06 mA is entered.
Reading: 0.9 mA
